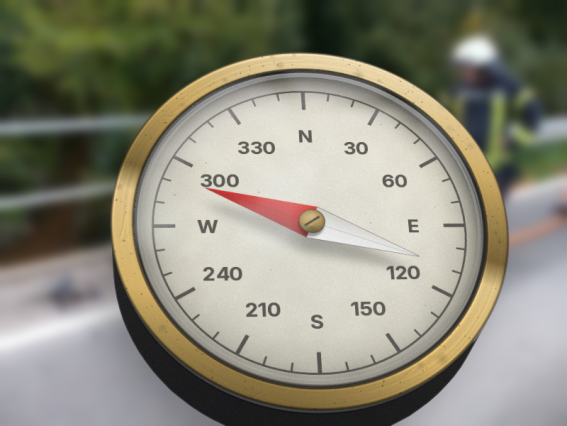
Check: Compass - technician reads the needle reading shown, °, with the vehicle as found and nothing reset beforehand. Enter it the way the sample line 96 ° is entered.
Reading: 290 °
